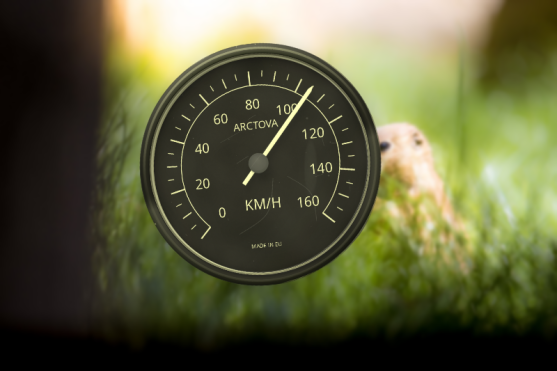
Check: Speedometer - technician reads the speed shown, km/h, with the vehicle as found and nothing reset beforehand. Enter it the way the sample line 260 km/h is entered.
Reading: 105 km/h
